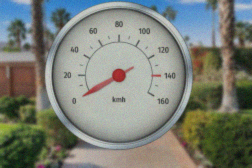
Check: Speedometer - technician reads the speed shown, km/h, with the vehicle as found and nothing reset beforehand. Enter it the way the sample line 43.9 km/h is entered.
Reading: 0 km/h
